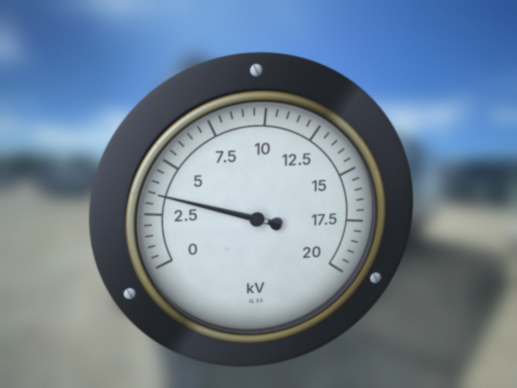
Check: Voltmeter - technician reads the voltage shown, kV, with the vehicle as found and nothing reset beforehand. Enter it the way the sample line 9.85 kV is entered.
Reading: 3.5 kV
